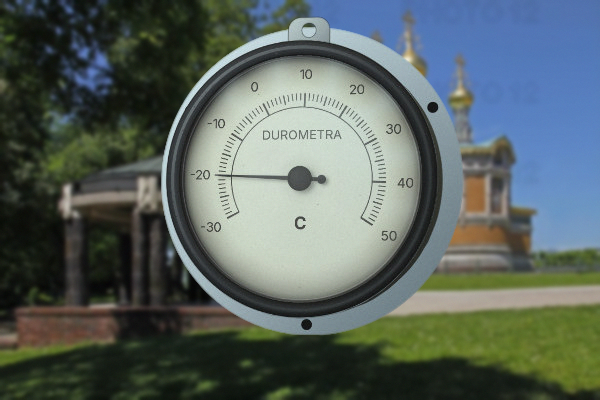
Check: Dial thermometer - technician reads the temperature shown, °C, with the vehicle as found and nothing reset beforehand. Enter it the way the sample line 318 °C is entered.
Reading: -20 °C
